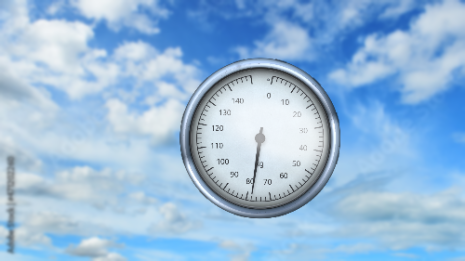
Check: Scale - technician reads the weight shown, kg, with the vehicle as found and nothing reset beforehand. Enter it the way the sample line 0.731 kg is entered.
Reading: 78 kg
